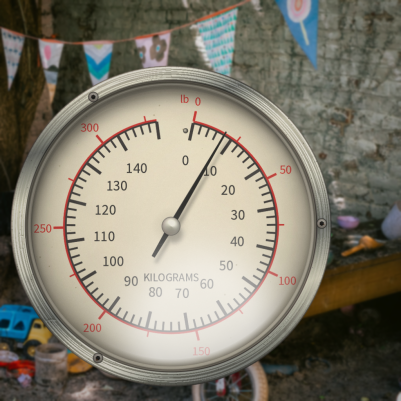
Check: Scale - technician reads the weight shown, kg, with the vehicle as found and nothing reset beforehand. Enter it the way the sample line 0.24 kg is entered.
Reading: 8 kg
